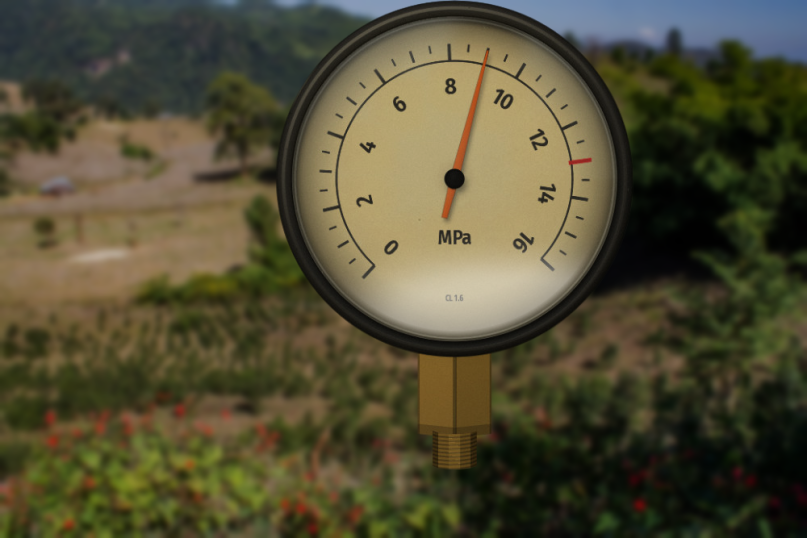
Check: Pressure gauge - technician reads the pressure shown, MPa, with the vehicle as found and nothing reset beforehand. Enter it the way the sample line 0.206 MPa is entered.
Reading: 9 MPa
